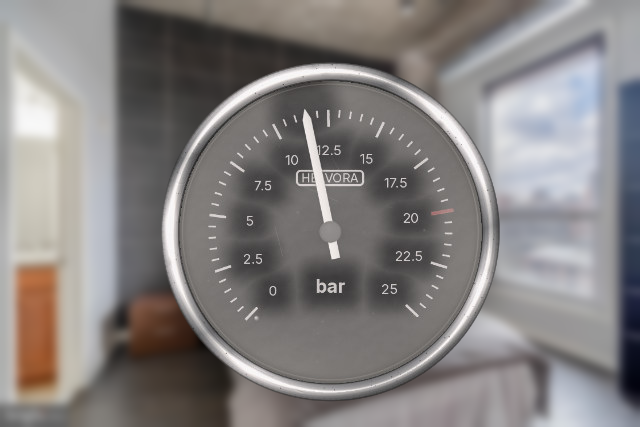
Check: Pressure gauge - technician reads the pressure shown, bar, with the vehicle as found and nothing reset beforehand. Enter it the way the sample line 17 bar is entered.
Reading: 11.5 bar
